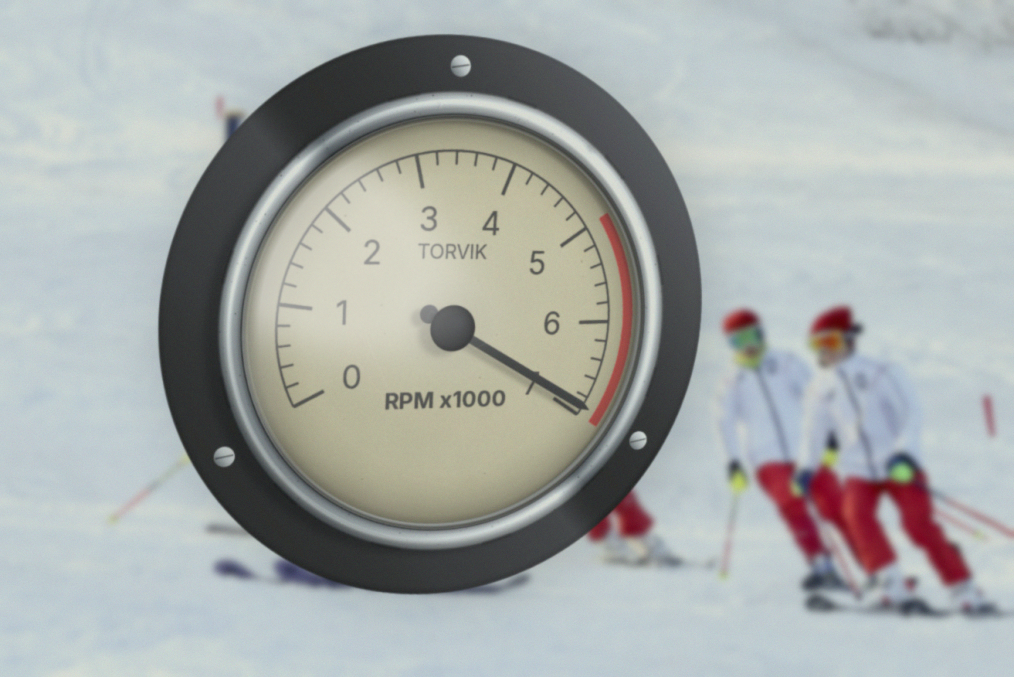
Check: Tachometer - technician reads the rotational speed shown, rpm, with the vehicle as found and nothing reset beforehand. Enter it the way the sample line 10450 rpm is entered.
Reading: 6900 rpm
